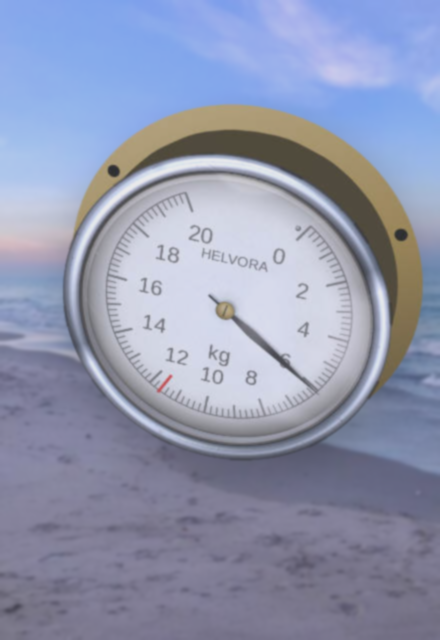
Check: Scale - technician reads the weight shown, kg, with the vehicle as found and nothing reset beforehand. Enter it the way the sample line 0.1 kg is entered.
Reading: 6 kg
